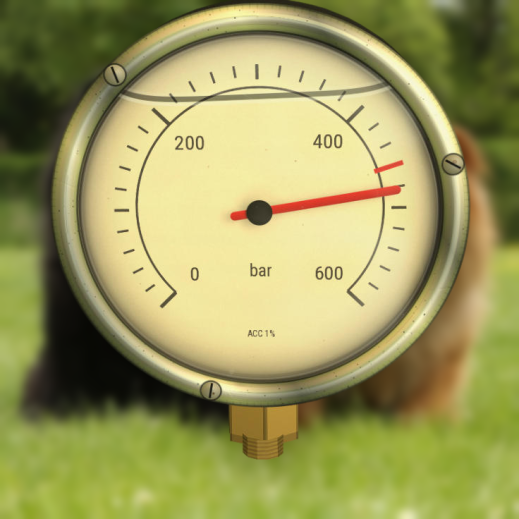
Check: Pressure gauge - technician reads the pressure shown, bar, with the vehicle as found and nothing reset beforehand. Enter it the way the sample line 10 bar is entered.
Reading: 480 bar
